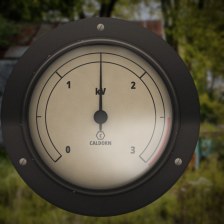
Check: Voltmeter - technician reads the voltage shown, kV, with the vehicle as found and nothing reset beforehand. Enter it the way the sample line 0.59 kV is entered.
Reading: 1.5 kV
